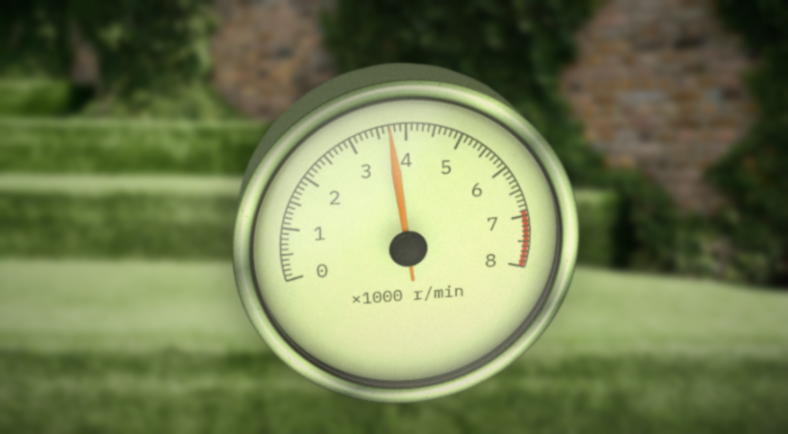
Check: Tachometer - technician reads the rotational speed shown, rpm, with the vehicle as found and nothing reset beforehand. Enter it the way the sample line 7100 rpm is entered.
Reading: 3700 rpm
